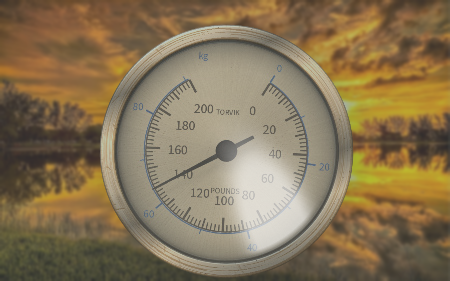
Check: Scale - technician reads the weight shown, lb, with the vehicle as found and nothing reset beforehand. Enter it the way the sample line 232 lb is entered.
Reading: 140 lb
